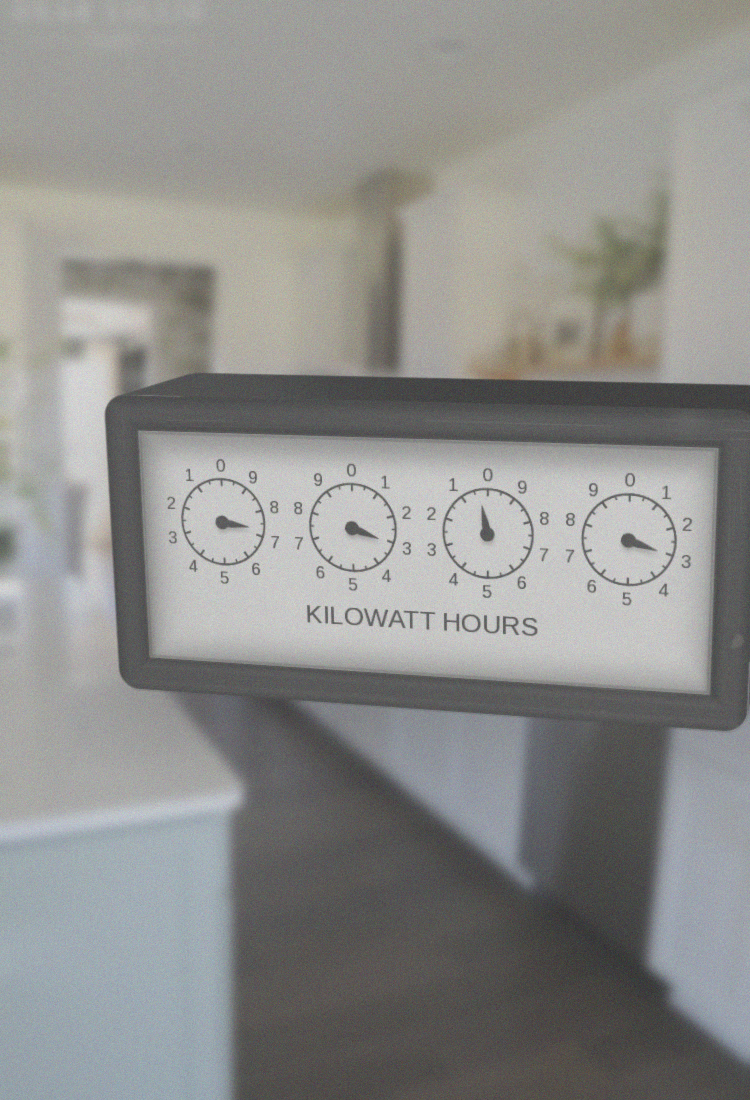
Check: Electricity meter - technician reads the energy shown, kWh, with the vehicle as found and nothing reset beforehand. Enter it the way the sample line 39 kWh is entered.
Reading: 7303 kWh
